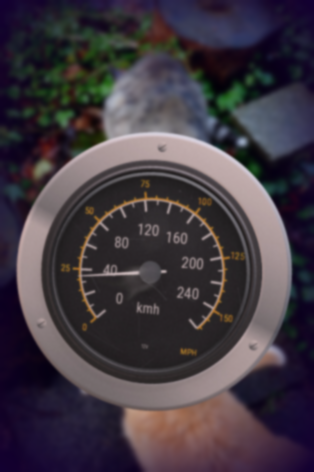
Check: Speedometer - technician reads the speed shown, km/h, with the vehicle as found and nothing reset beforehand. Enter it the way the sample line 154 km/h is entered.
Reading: 35 km/h
